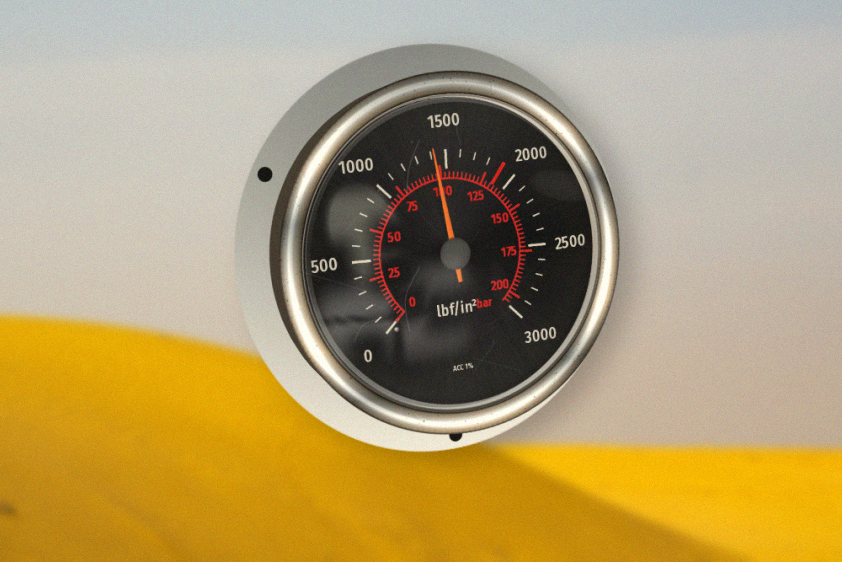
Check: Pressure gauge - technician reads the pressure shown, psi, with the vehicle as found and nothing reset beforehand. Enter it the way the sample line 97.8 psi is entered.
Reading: 1400 psi
